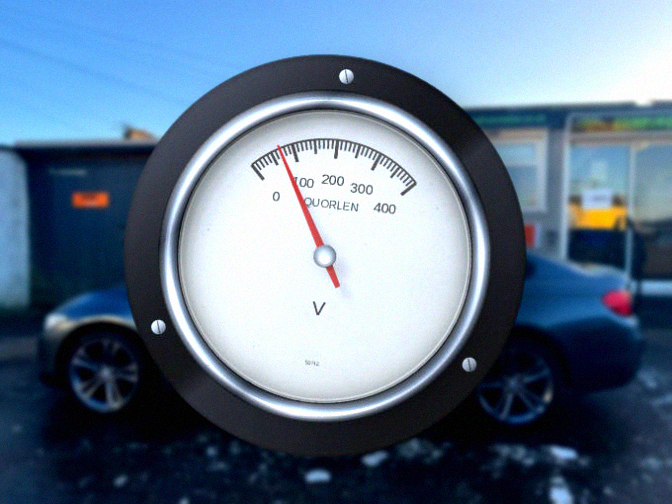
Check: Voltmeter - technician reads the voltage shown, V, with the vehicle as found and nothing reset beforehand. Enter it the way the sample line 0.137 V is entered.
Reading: 70 V
